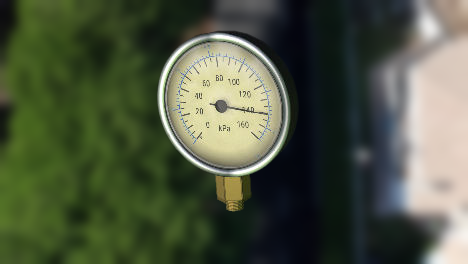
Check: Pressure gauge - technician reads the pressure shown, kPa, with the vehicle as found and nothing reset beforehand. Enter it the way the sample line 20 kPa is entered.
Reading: 140 kPa
